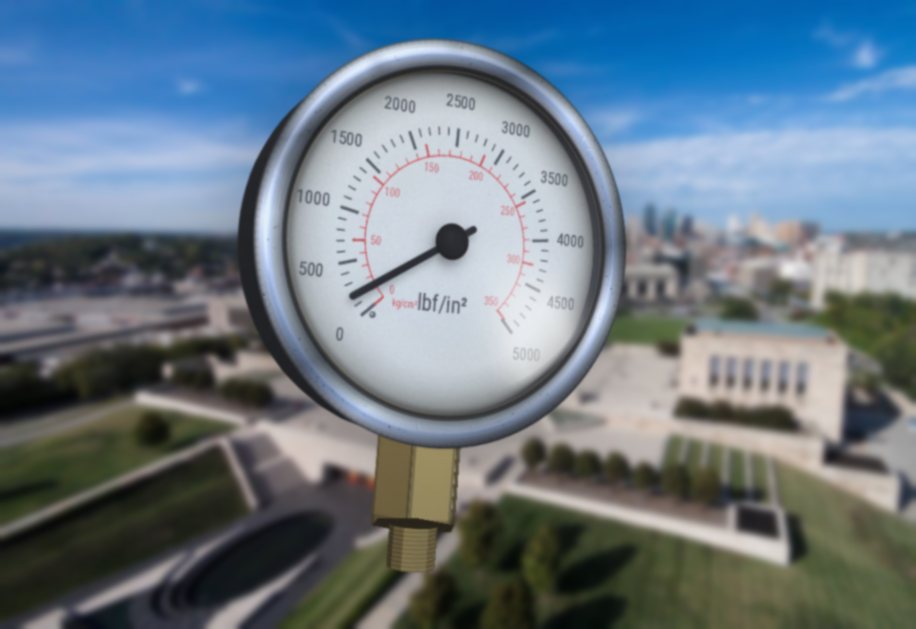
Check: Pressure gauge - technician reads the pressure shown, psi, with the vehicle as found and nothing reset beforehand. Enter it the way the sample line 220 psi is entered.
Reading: 200 psi
